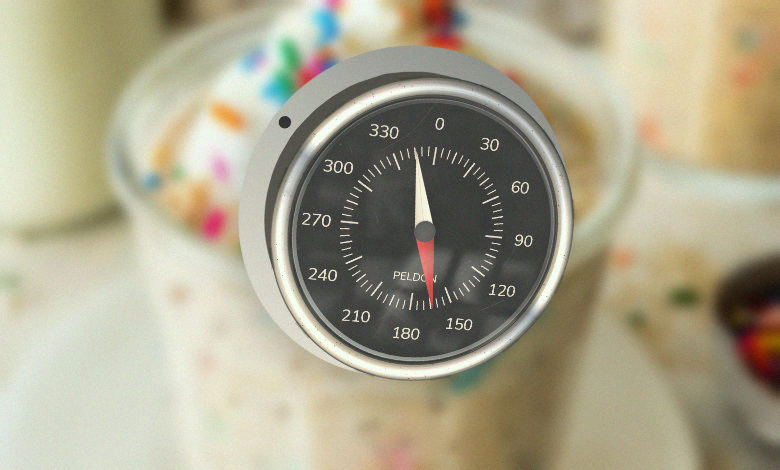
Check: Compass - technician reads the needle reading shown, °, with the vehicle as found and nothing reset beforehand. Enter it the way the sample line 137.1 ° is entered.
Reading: 165 °
